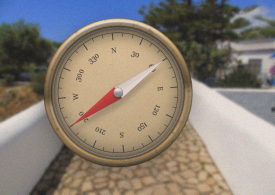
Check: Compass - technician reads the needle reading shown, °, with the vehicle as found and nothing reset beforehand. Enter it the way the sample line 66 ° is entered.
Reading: 240 °
